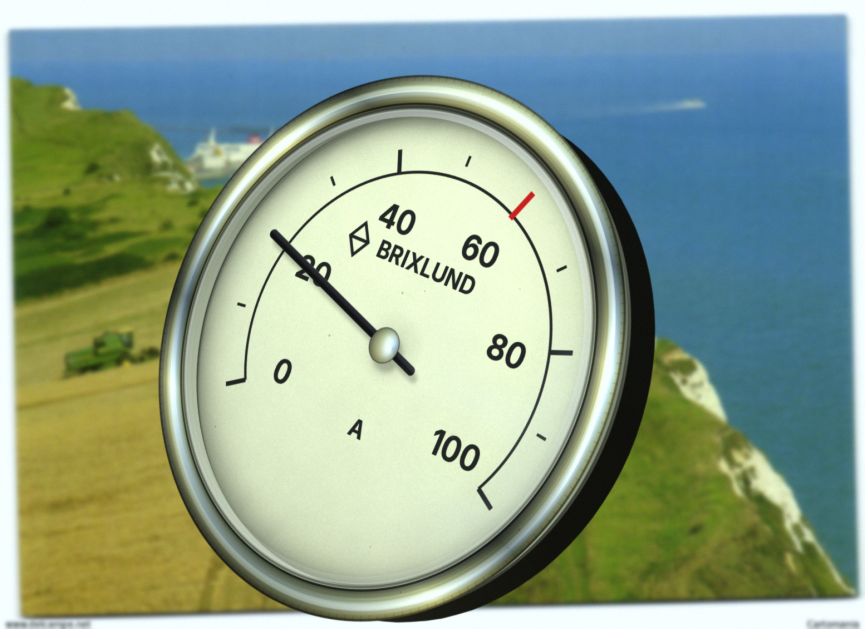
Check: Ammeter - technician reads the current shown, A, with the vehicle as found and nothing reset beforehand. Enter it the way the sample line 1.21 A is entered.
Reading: 20 A
